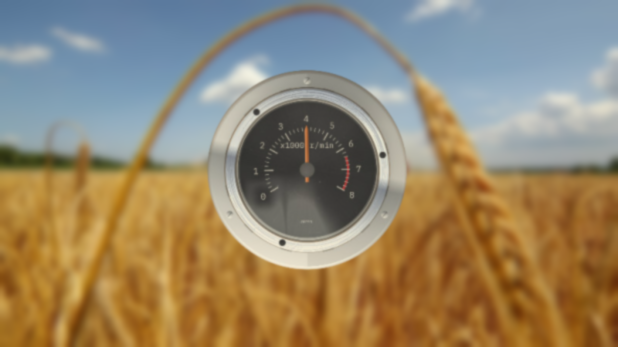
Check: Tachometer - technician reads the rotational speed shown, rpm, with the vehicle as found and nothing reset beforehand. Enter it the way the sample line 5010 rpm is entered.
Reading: 4000 rpm
